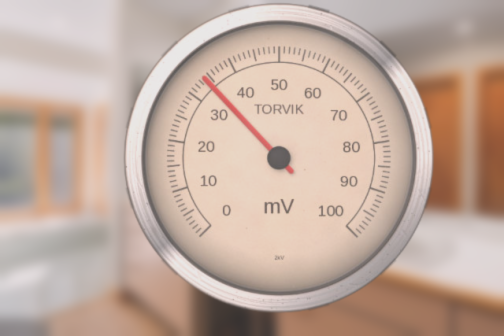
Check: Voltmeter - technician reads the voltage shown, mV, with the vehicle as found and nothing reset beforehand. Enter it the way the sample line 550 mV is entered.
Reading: 34 mV
